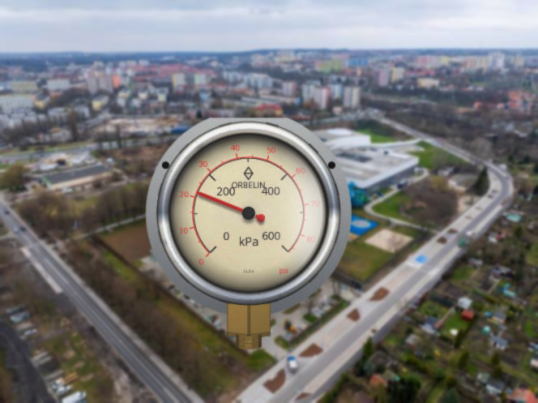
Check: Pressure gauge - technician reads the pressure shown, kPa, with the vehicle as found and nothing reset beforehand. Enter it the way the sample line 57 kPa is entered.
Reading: 150 kPa
